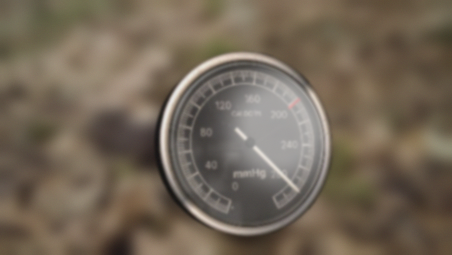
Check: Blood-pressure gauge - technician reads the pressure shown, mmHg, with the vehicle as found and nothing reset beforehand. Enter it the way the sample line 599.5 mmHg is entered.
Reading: 280 mmHg
